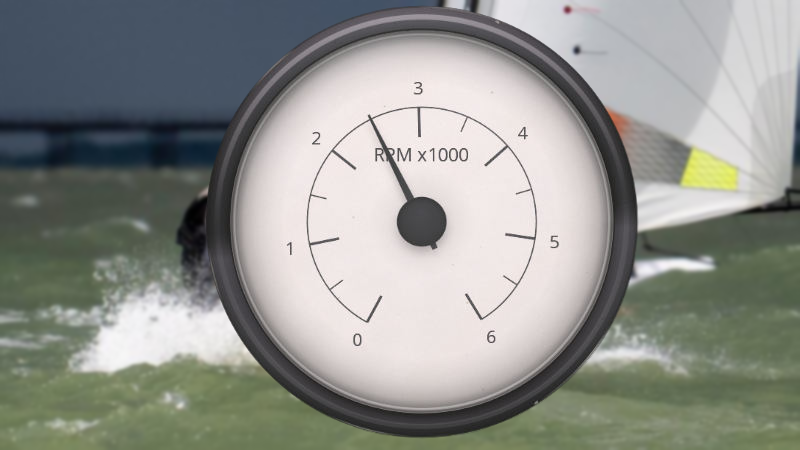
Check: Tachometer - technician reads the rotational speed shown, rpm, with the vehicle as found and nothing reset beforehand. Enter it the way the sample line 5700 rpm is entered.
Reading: 2500 rpm
